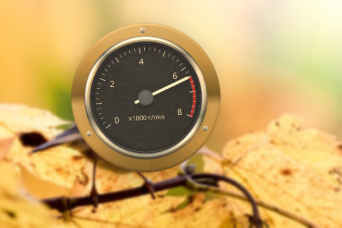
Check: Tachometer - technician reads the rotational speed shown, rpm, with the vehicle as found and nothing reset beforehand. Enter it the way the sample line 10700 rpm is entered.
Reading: 6400 rpm
